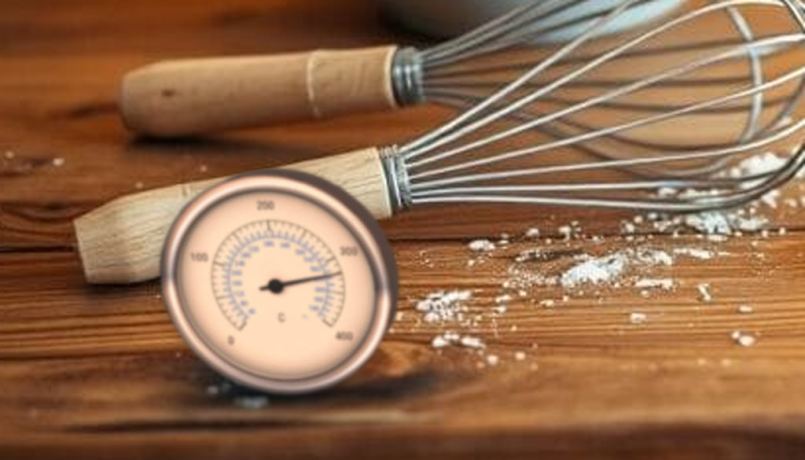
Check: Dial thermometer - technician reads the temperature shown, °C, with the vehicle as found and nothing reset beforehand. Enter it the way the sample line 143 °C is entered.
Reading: 320 °C
